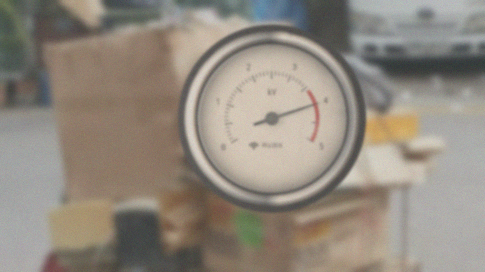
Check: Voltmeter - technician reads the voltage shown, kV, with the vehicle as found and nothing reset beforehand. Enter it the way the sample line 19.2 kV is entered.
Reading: 4 kV
